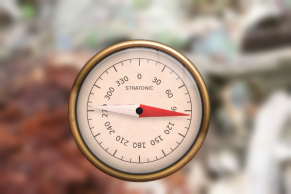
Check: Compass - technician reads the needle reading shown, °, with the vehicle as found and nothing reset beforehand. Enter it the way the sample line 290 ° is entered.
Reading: 95 °
